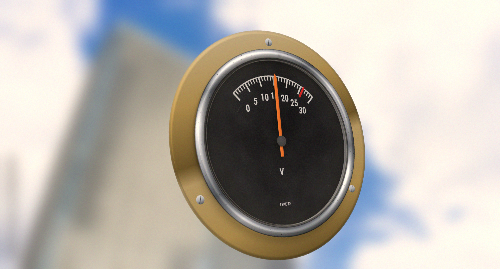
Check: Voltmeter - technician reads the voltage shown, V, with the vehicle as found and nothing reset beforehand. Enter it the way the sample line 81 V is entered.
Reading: 15 V
